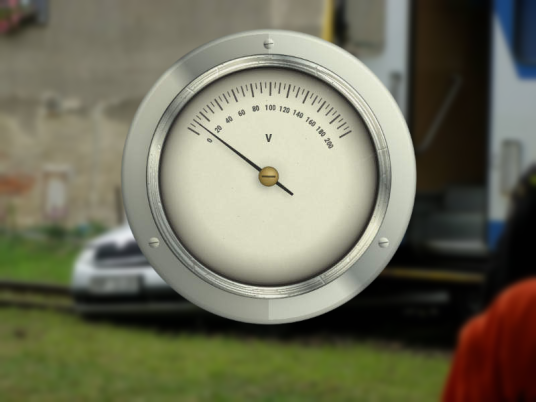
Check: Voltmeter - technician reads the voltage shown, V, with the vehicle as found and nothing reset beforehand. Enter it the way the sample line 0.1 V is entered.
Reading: 10 V
